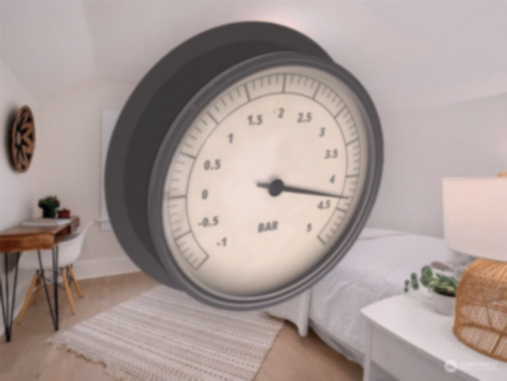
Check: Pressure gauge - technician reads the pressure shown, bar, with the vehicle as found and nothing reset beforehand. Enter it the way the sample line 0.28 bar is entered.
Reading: 4.3 bar
